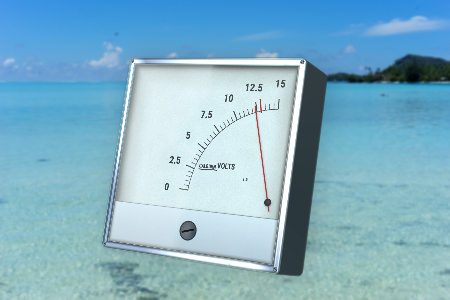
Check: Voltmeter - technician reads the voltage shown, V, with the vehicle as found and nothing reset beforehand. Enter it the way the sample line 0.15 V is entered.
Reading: 12.5 V
